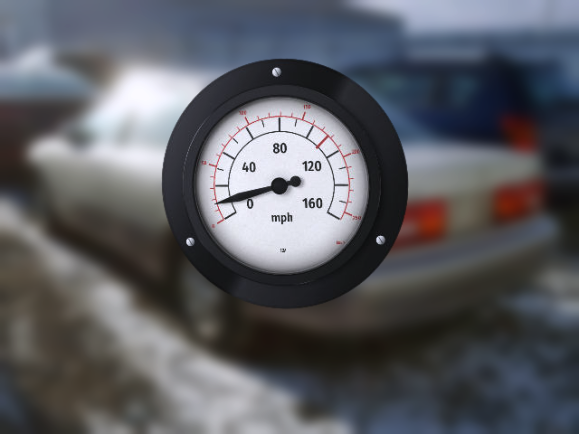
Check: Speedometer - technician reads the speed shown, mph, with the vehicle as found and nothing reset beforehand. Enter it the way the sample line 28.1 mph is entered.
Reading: 10 mph
